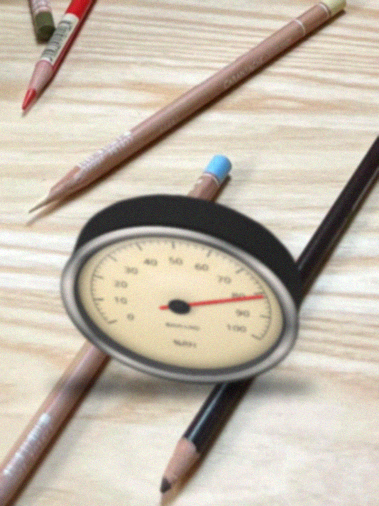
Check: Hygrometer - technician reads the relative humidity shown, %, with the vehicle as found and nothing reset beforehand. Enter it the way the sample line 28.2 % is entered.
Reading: 80 %
